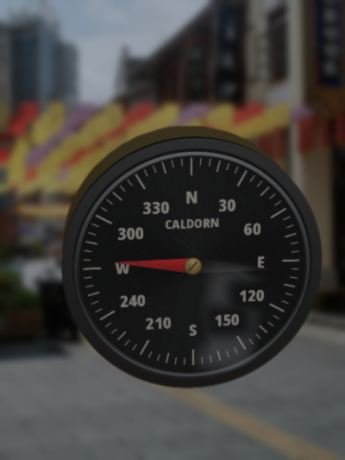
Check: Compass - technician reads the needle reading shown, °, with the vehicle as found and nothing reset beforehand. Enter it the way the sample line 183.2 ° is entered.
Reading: 275 °
